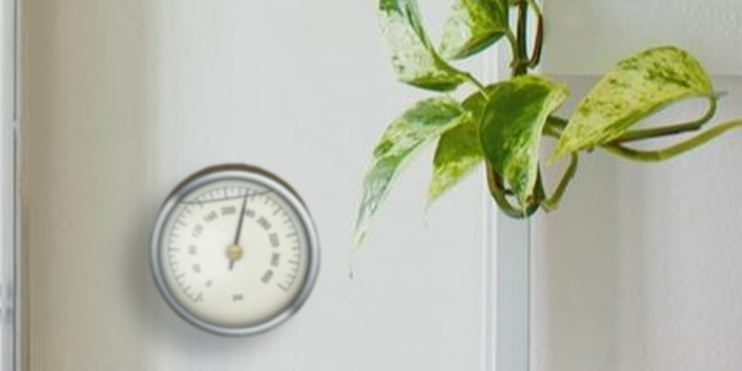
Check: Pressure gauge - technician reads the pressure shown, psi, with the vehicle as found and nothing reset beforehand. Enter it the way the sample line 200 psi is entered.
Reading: 230 psi
